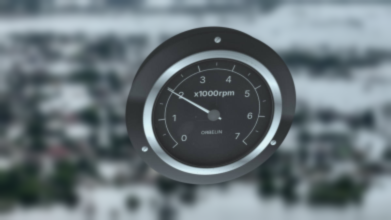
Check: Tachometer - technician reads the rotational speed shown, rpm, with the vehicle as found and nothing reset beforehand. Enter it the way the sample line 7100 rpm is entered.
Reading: 2000 rpm
